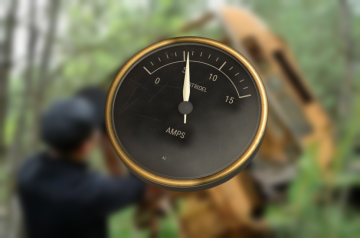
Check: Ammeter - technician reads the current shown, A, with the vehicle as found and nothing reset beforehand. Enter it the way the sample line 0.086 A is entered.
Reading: 5.5 A
